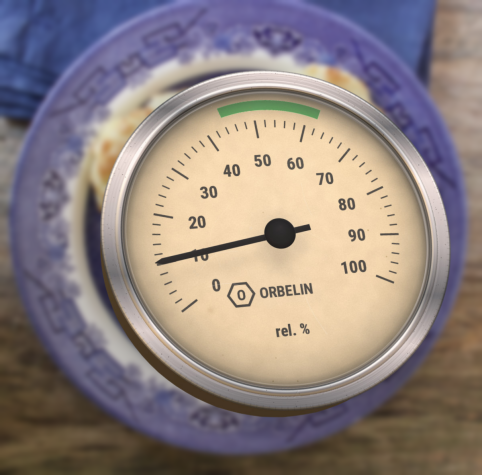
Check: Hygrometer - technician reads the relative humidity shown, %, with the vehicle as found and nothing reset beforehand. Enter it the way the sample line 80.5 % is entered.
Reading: 10 %
